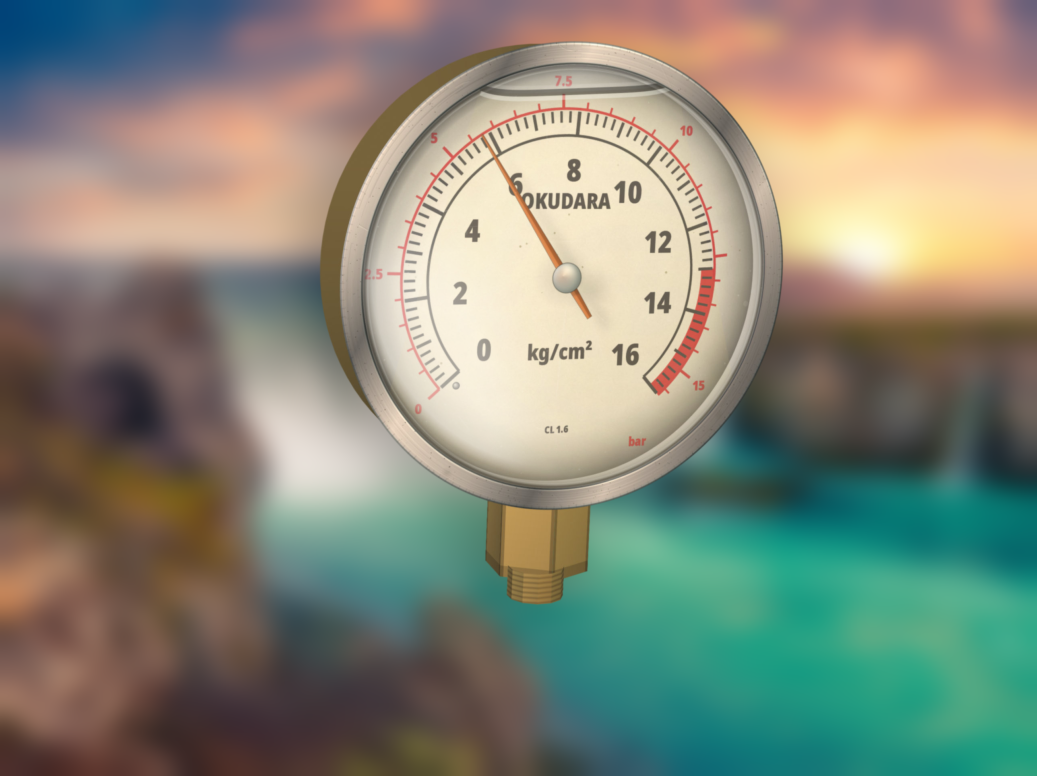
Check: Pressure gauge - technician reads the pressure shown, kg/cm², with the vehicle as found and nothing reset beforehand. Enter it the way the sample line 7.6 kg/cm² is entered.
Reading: 5.8 kg/cm²
